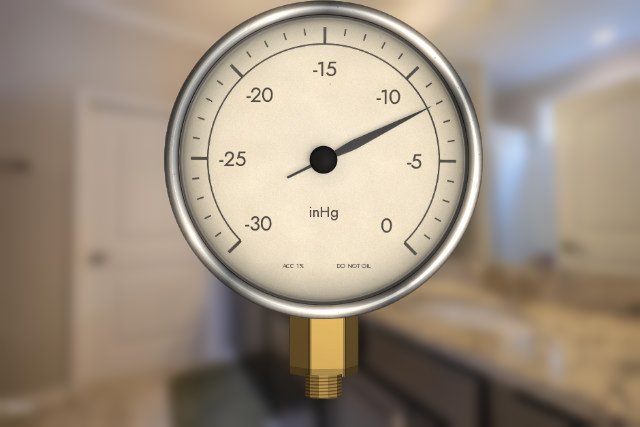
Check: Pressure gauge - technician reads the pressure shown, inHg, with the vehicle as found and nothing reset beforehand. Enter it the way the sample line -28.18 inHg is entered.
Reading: -8 inHg
